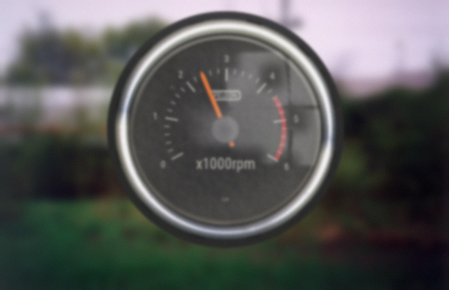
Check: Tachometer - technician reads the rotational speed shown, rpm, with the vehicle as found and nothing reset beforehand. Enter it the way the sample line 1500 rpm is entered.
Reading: 2400 rpm
